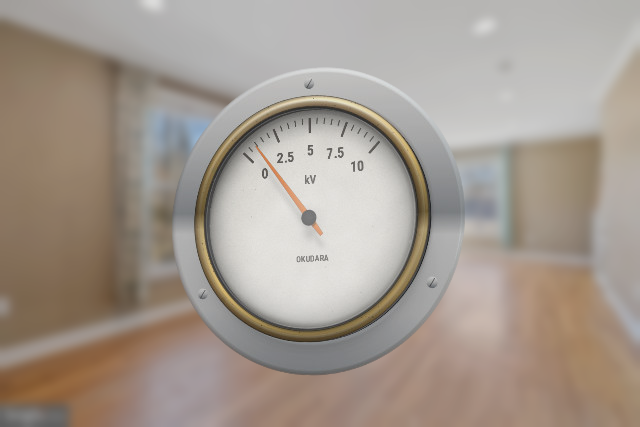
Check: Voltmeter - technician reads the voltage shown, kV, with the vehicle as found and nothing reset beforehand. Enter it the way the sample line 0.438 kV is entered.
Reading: 1 kV
